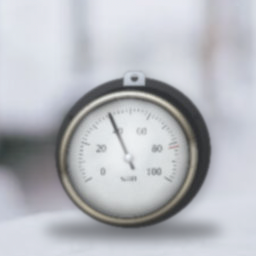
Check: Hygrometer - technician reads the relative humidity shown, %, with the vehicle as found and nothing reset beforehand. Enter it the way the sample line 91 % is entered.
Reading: 40 %
